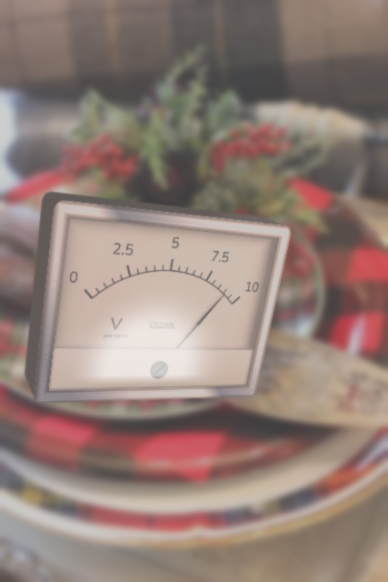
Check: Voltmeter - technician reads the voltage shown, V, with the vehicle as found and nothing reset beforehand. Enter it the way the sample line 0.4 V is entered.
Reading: 9 V
